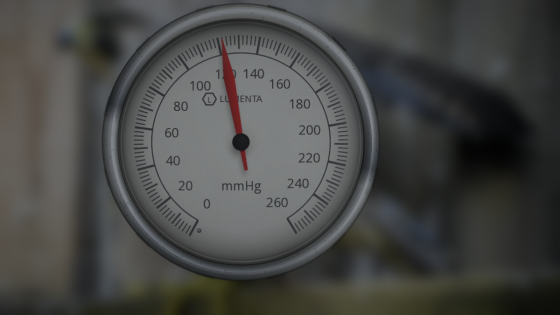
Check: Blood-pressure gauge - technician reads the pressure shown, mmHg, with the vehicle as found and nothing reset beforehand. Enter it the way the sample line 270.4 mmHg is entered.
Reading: 122 mmHg
